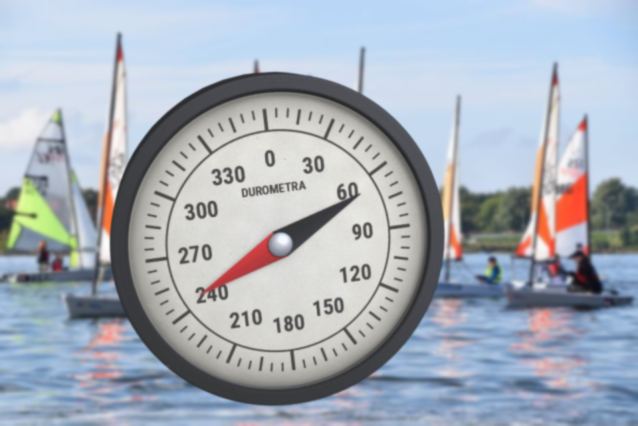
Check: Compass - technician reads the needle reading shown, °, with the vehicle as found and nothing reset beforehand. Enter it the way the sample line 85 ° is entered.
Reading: 245 °
